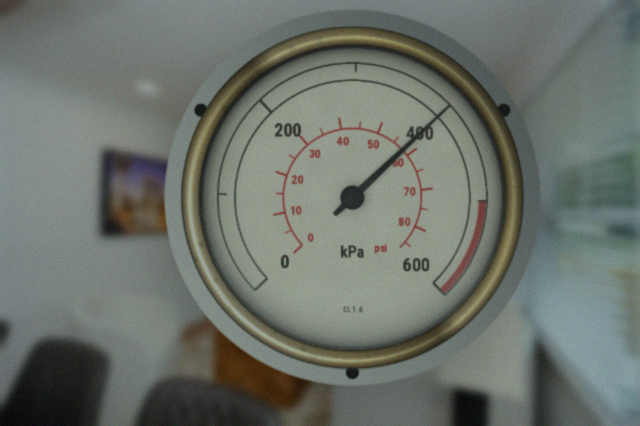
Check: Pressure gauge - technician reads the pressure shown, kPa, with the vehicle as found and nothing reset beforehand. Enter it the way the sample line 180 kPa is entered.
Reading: 400 kPa
